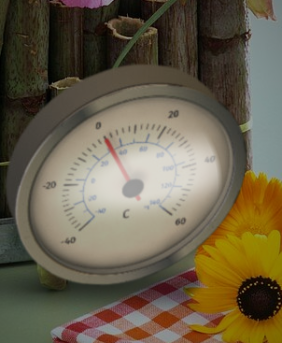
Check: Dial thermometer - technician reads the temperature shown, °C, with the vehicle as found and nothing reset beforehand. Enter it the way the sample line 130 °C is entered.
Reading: 0 °C
